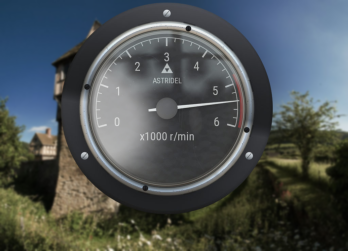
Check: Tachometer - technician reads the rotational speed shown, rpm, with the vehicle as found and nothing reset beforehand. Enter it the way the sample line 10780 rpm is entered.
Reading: 5400 rpm
